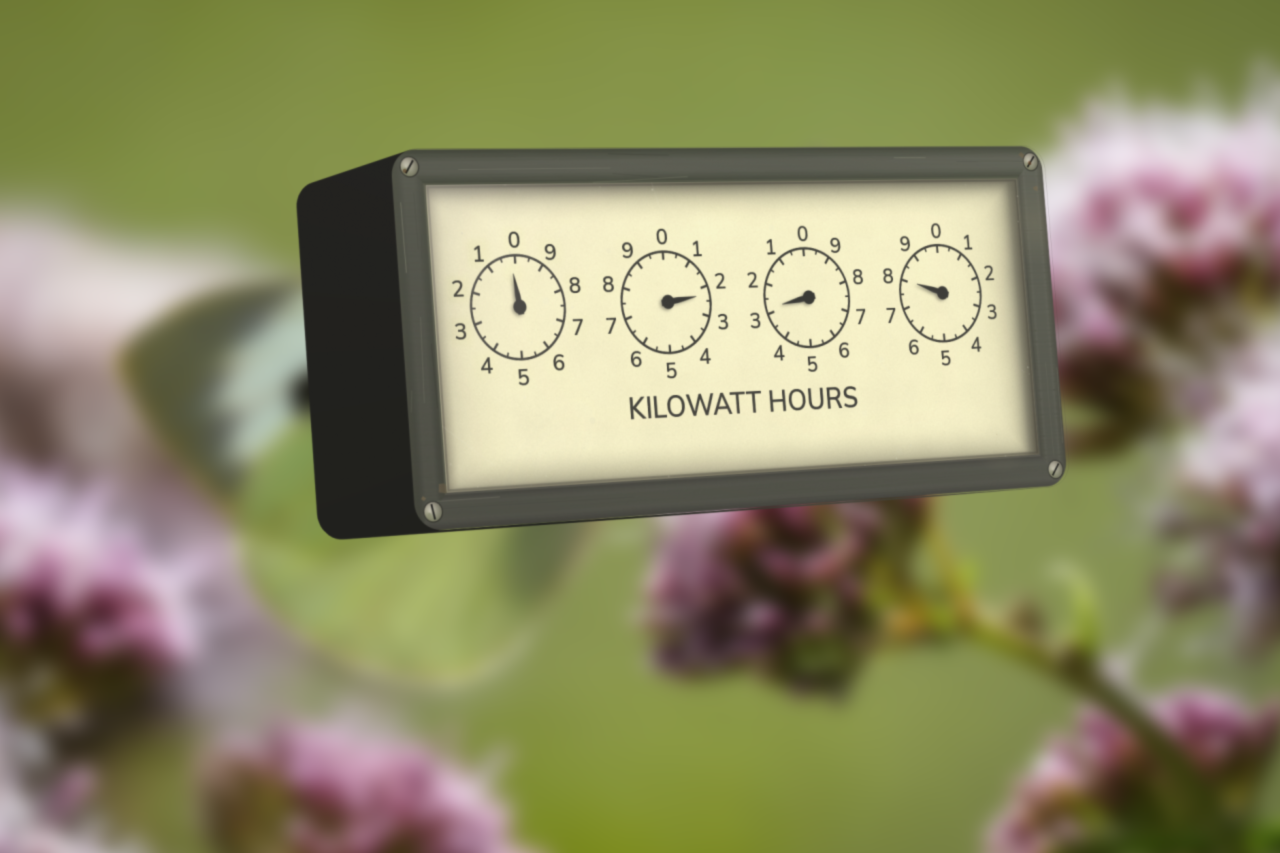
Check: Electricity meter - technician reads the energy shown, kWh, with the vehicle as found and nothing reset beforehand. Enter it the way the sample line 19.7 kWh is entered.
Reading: 228 kWh
